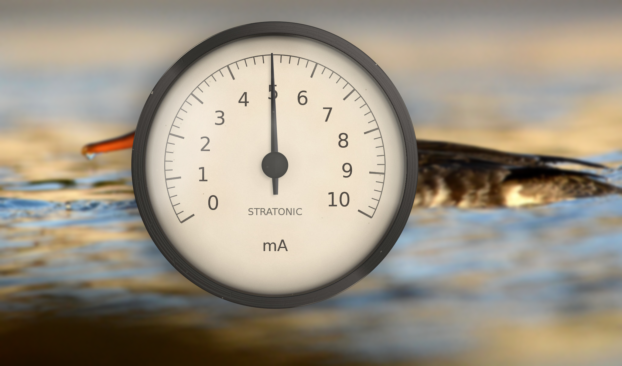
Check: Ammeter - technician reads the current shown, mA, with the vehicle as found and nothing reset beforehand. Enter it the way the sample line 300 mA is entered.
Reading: 5 mA
